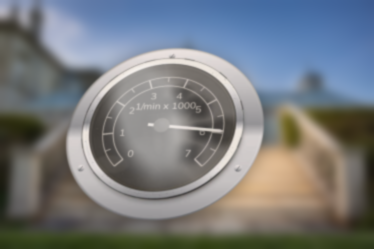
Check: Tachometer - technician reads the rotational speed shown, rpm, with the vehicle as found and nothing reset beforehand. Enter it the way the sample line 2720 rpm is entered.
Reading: 6000 rpm
